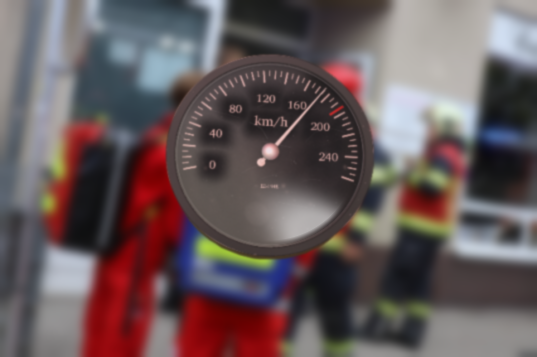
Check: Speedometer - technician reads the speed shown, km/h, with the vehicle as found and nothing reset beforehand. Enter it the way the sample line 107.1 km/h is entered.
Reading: 175 km/h
